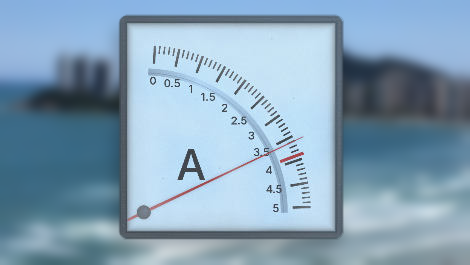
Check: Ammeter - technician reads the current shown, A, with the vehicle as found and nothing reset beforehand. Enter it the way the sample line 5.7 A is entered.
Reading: 3.6 A
